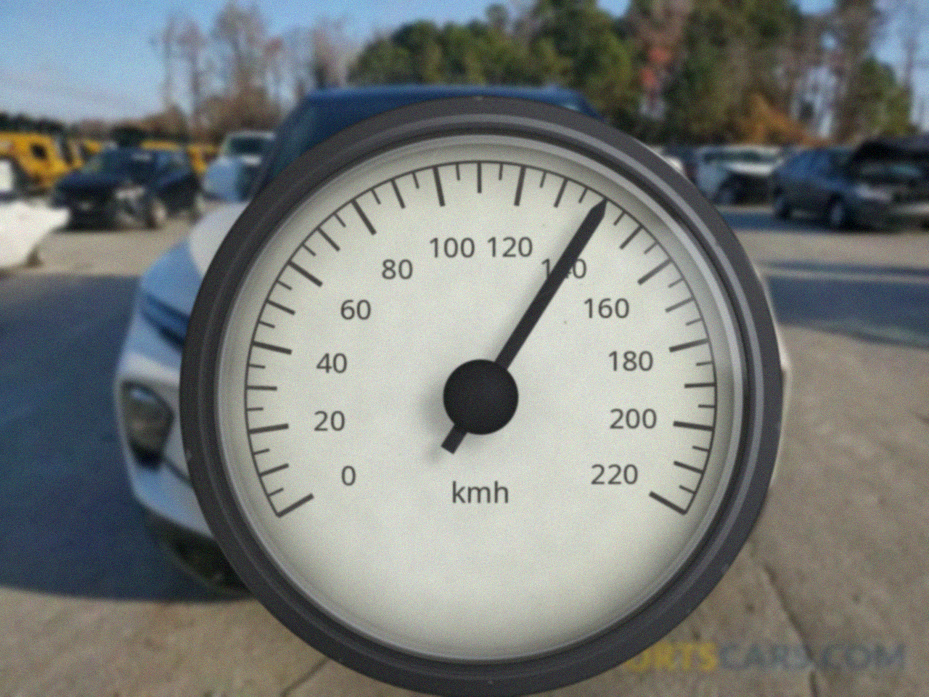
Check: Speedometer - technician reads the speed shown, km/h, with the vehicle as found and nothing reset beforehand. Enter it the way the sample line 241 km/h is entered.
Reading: 140 km/h
